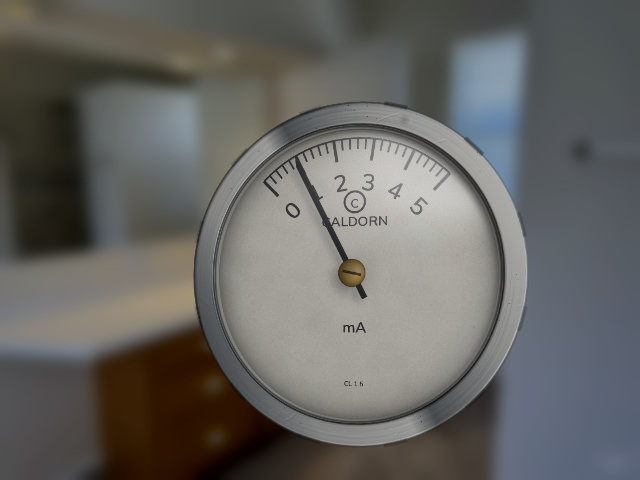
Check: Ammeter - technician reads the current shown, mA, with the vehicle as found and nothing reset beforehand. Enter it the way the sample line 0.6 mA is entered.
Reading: 1 mA
